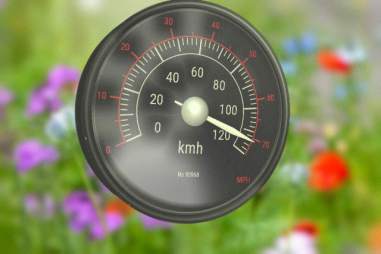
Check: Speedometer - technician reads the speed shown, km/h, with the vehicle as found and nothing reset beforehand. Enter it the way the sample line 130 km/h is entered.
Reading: 114 km/h
